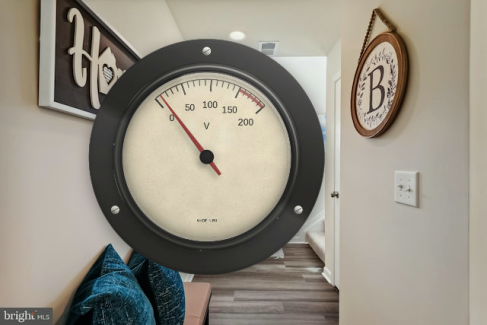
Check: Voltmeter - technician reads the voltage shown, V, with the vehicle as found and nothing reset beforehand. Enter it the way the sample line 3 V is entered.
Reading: 10 V
